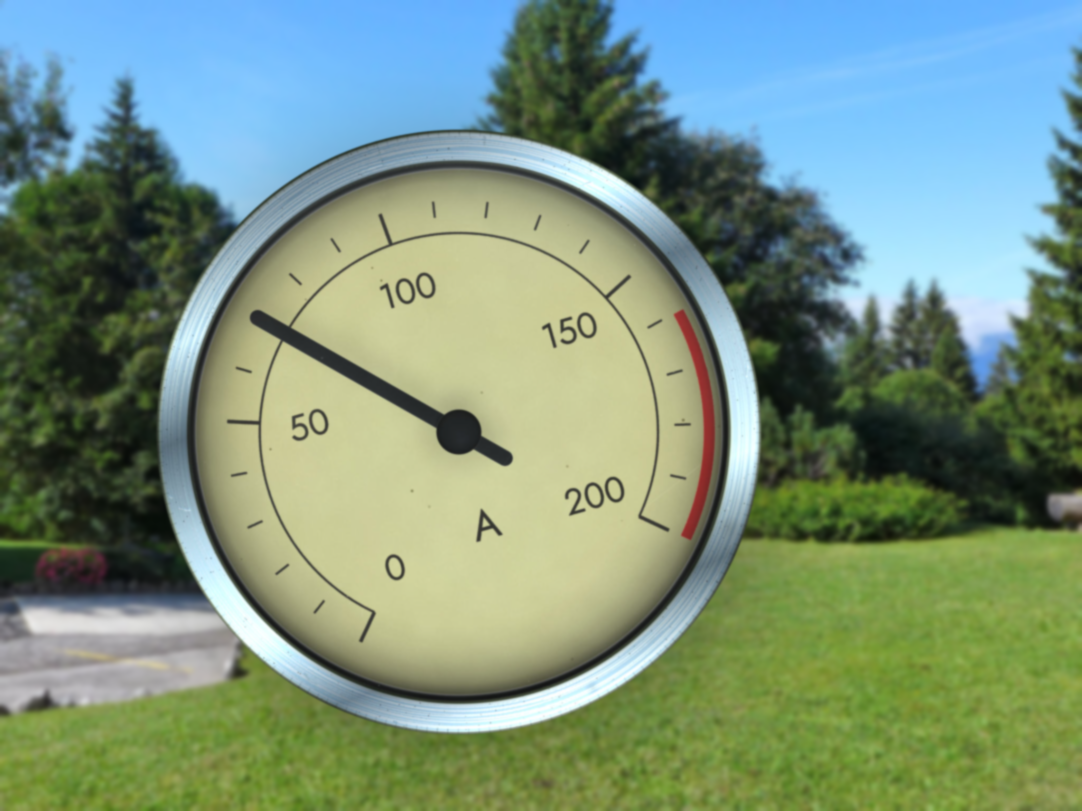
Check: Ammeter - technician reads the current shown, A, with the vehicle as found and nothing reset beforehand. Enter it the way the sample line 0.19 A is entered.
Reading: 70 A
